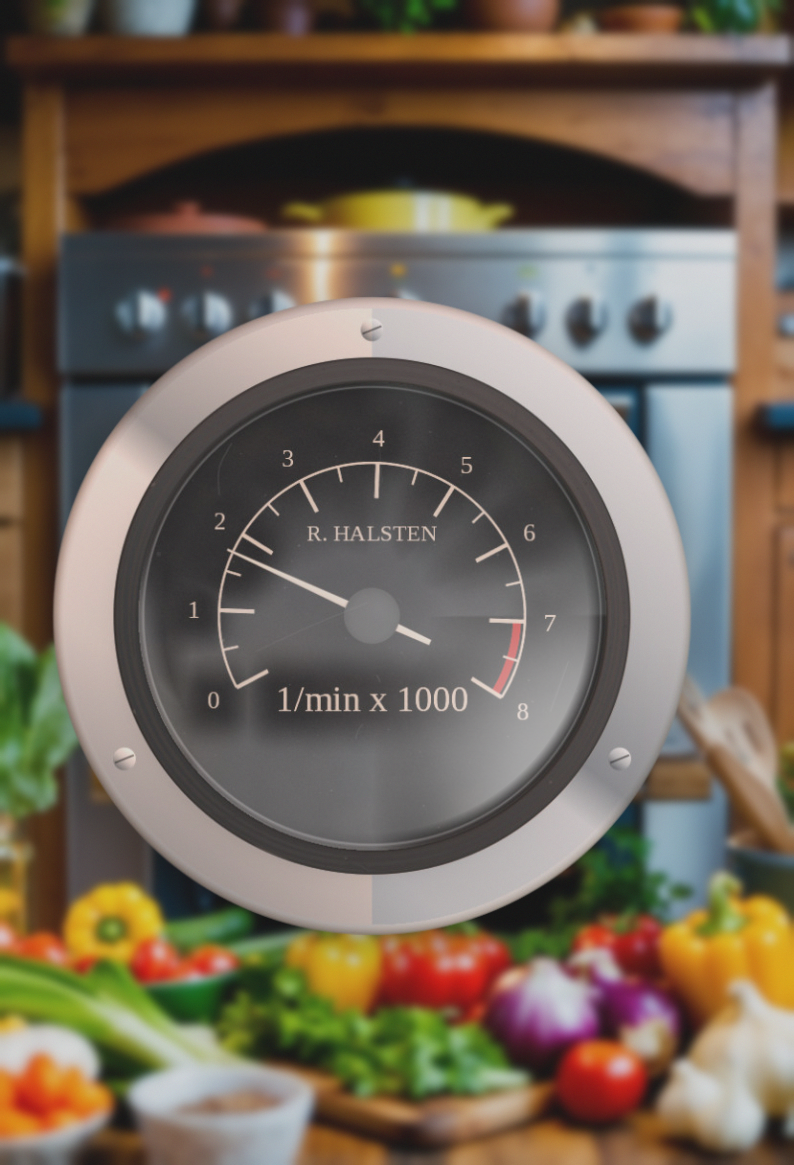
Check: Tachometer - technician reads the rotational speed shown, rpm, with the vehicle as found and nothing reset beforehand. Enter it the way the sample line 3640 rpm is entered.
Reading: 1750 rpm
